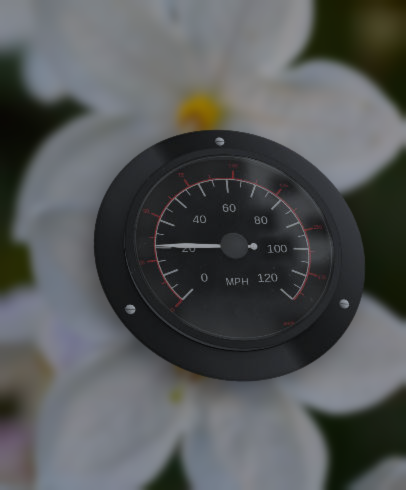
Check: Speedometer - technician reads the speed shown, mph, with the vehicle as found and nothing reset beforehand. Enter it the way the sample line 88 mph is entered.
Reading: 20 mph
